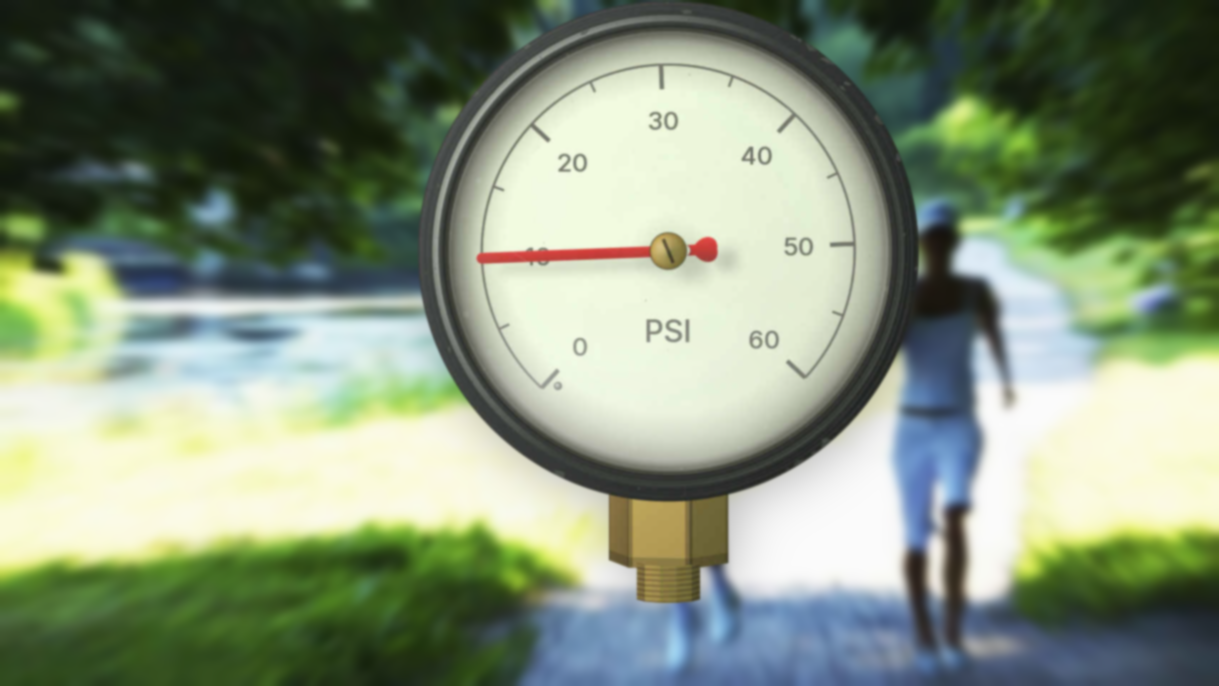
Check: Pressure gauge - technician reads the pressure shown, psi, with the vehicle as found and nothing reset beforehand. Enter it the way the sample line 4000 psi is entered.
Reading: 10 psi
